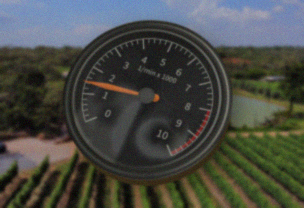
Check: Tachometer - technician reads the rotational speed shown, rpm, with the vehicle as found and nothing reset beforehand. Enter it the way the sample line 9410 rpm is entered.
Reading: 1400 rpm
